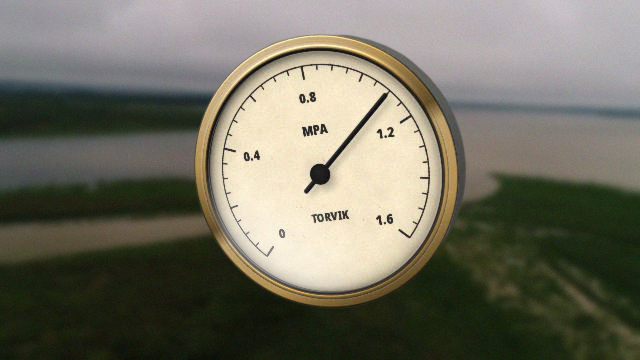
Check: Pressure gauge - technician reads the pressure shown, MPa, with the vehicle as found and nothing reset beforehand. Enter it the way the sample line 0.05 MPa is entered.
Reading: 1.1 MPa
